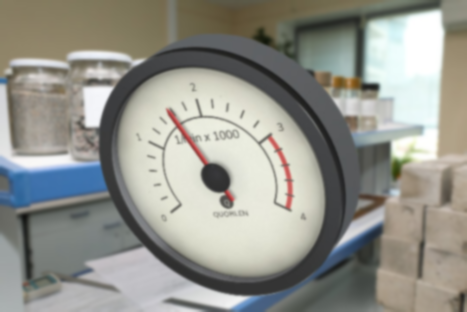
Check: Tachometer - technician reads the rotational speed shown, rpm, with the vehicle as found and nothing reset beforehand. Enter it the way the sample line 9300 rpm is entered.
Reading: 1600 rpm
